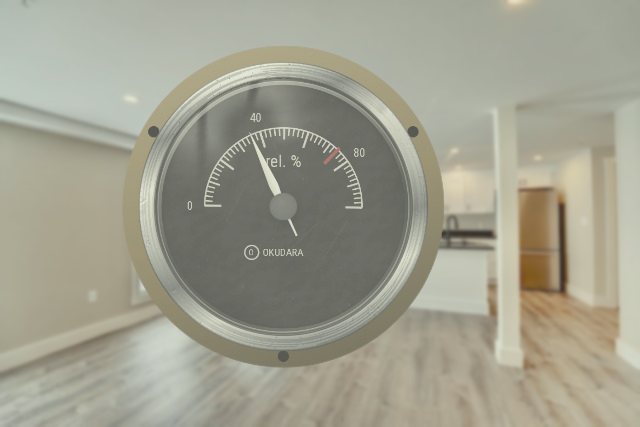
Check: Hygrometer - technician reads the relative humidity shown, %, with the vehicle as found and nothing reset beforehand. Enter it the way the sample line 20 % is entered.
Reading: 36 %
